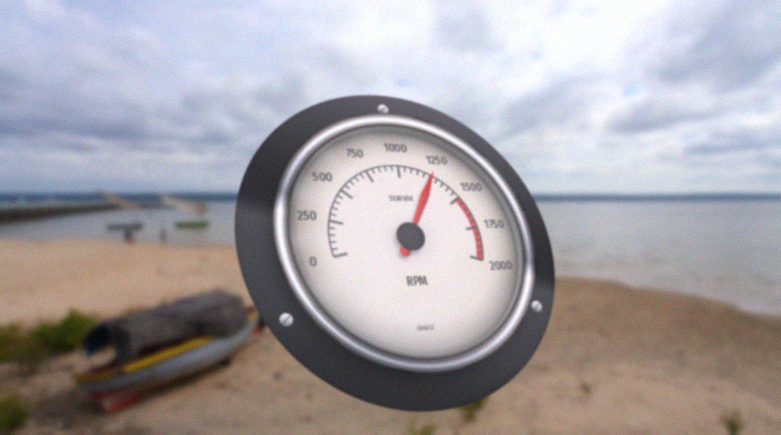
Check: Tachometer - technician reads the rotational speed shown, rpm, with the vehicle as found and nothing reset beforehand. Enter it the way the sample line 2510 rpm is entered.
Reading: 1250 rpm
